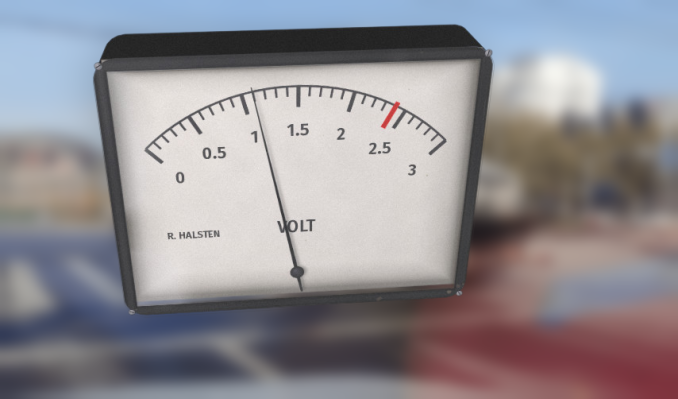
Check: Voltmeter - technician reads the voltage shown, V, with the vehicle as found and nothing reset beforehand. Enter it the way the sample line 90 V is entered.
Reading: 1.1 V
